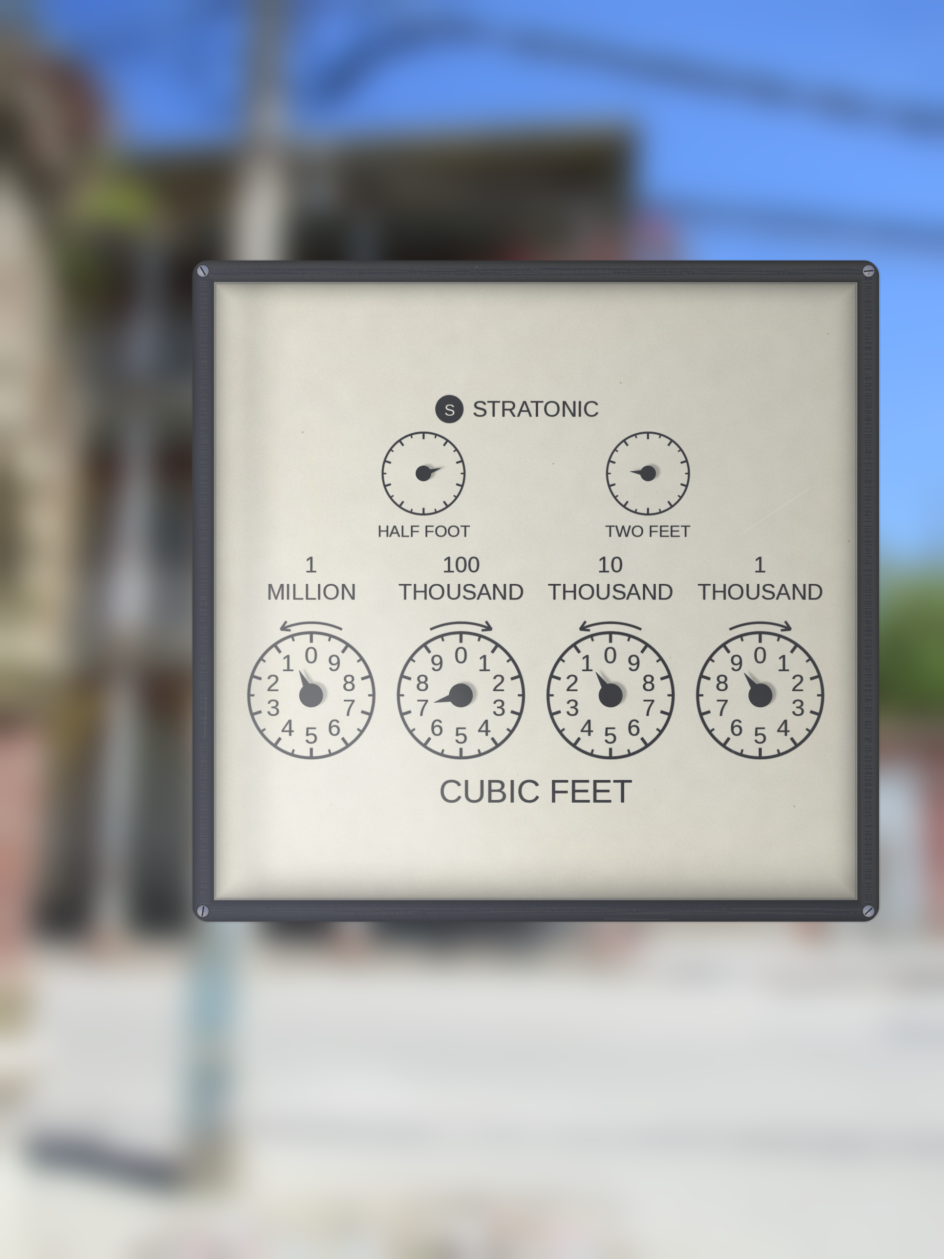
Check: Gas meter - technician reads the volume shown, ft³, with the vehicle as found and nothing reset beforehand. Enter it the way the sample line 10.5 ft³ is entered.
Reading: 70900 ft³
